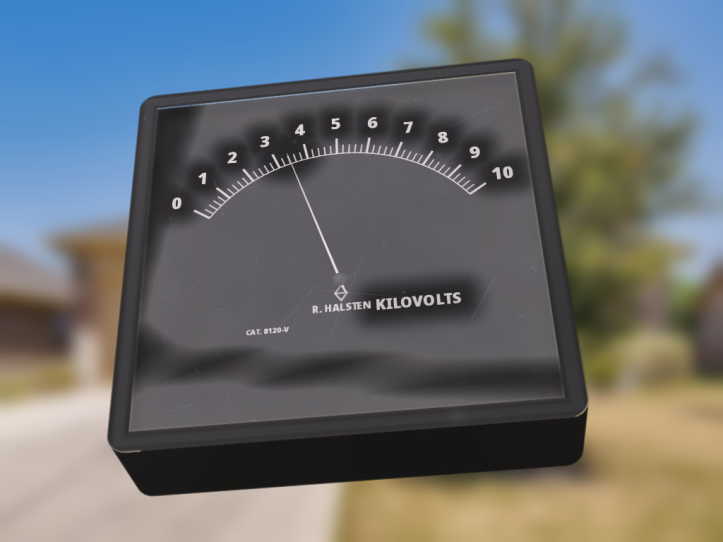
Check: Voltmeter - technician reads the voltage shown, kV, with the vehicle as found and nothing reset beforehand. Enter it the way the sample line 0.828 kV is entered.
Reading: 3.4 kV
